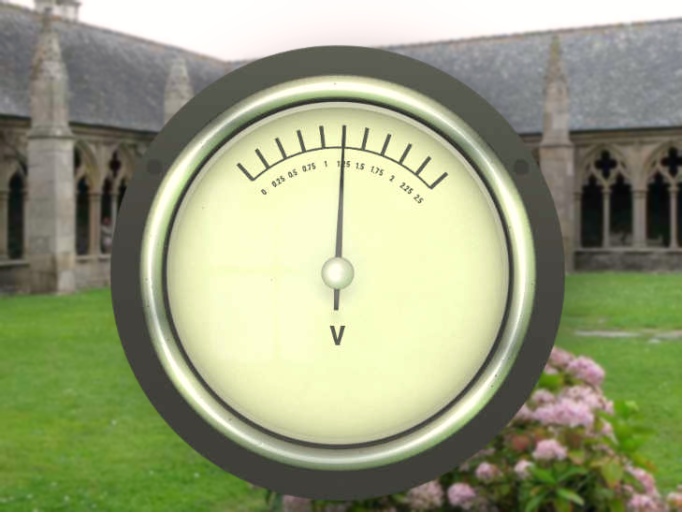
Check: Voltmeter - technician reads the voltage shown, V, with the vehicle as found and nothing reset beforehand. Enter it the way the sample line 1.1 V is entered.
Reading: 1.25 V
